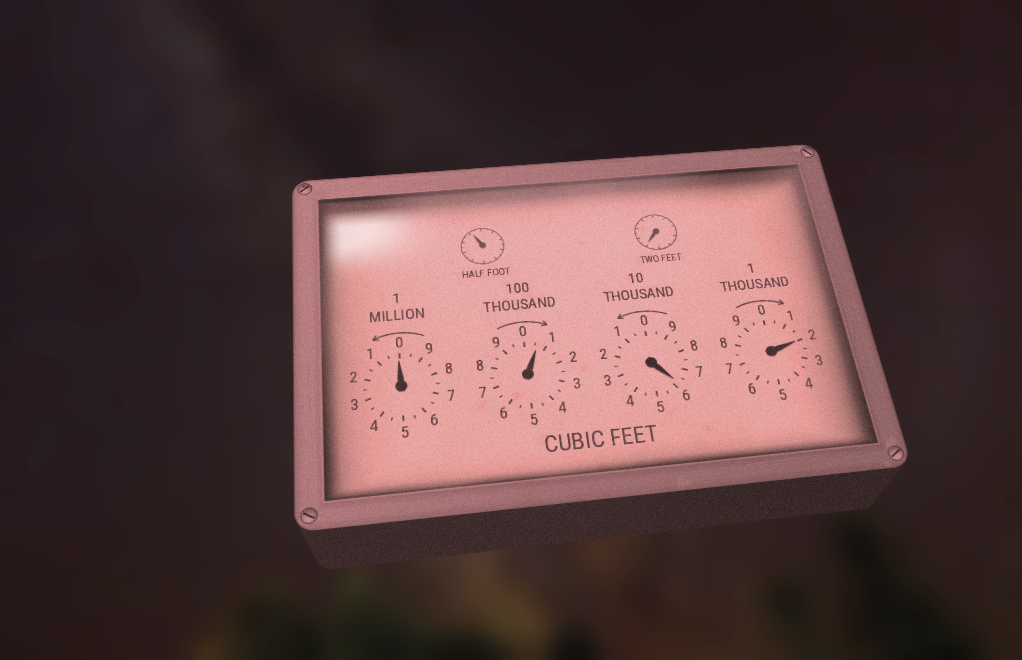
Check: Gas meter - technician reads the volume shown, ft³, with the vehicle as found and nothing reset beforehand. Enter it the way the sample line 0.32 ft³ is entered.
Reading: 6200 ft³
